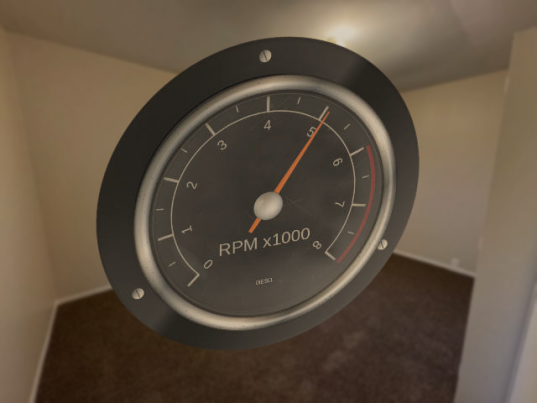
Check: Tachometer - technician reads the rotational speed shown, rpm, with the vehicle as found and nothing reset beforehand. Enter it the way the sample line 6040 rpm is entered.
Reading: 5000 rpm
